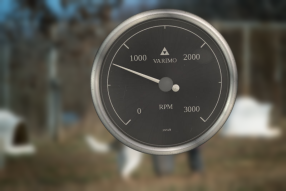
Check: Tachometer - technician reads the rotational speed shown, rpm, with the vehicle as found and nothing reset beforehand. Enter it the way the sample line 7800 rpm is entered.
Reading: 750 rpm
